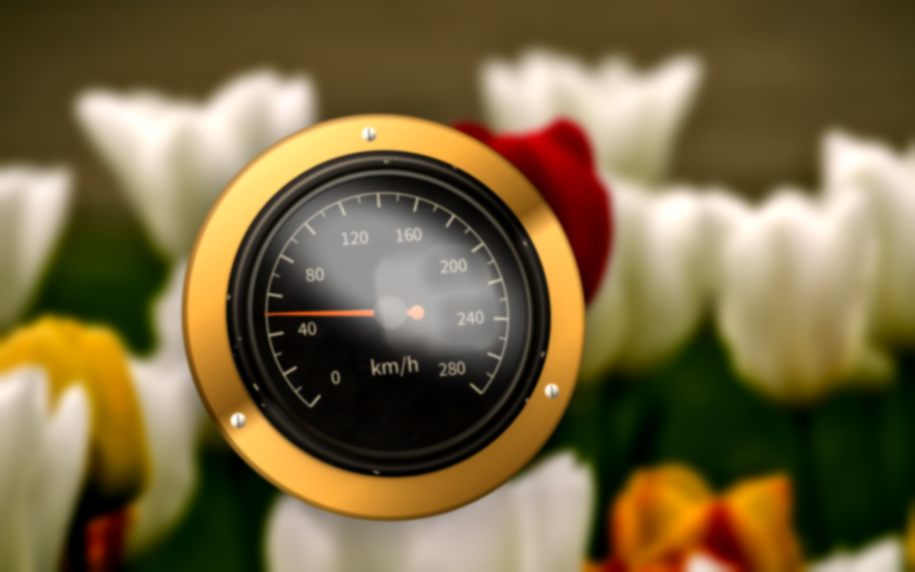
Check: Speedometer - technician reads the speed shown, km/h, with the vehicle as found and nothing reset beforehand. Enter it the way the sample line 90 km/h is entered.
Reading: 50 km/h
